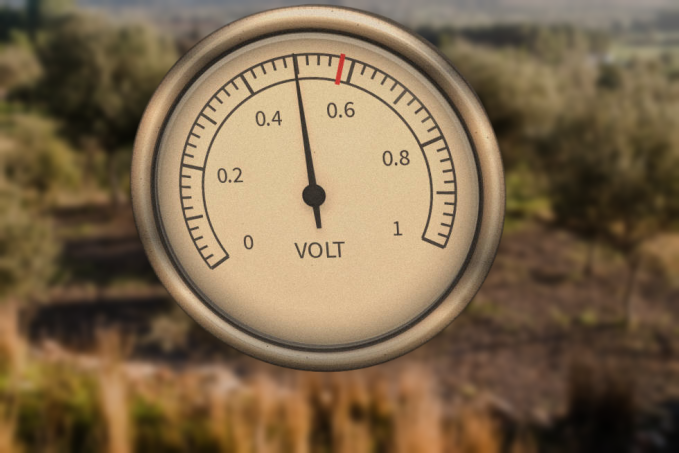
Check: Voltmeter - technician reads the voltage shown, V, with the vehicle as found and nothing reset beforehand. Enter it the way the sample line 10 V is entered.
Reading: 0.5 V
